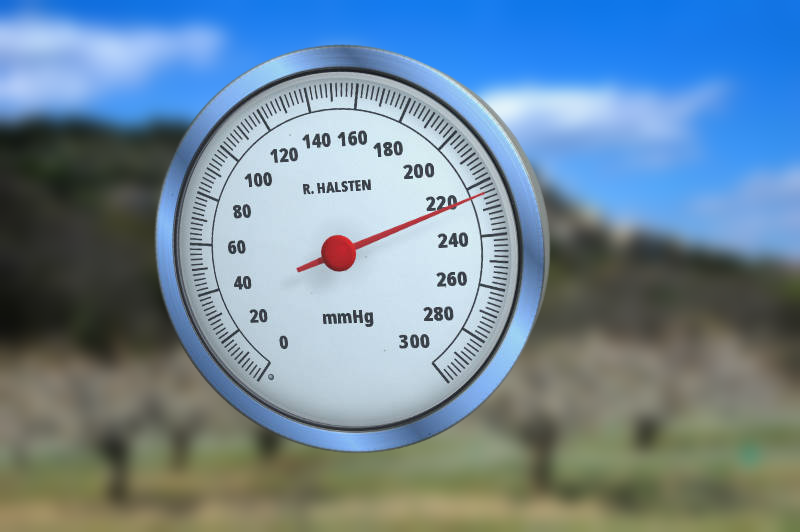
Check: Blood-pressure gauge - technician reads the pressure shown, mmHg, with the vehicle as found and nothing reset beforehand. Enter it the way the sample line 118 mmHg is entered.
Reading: 224 mmHg
